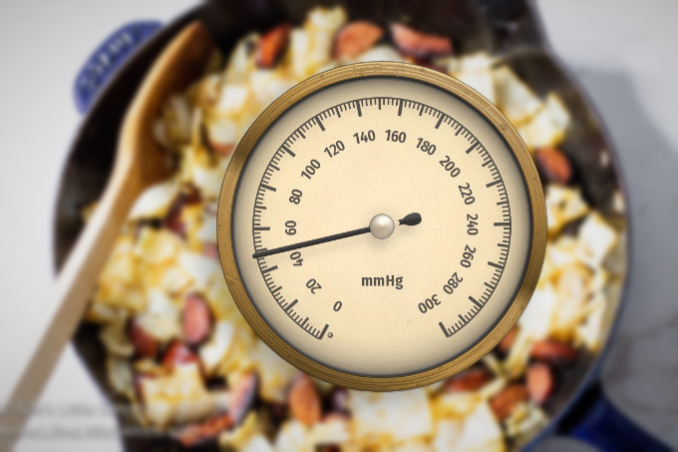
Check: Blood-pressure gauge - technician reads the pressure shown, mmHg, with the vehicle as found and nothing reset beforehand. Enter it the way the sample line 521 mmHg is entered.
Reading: 48 mmHg
